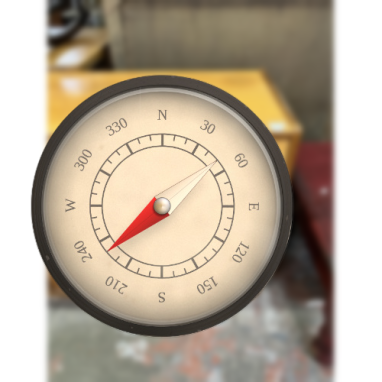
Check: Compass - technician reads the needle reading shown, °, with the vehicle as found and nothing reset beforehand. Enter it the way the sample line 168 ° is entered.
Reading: 230 °
